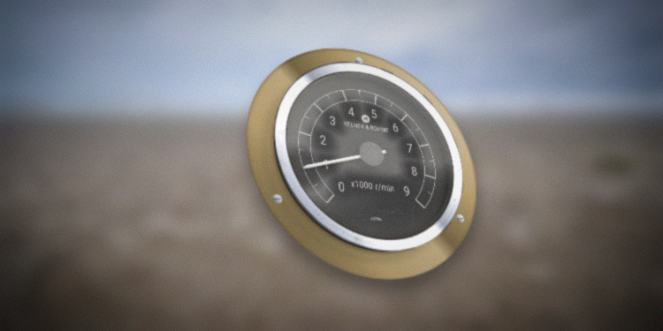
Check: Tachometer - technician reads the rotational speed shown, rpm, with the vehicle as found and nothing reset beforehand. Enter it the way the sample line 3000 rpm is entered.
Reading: 1000 rpm
